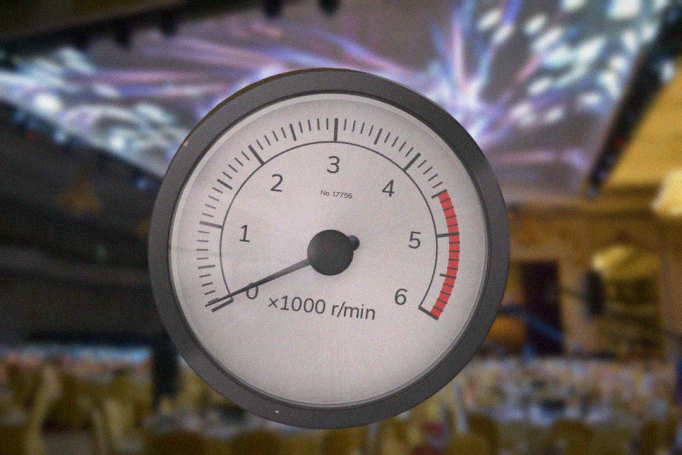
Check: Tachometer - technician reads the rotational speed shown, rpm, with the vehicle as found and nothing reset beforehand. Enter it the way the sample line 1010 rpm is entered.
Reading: 100 rpm
